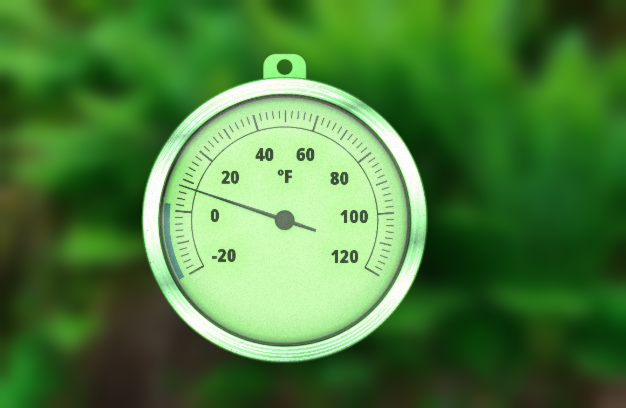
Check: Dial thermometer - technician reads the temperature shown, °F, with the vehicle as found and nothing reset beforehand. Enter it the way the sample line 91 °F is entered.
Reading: 8 °F
